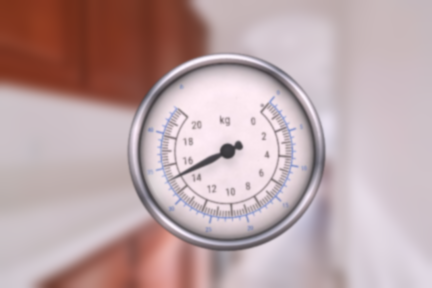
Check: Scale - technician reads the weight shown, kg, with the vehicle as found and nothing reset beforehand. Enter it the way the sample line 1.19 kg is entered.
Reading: 15 kg
